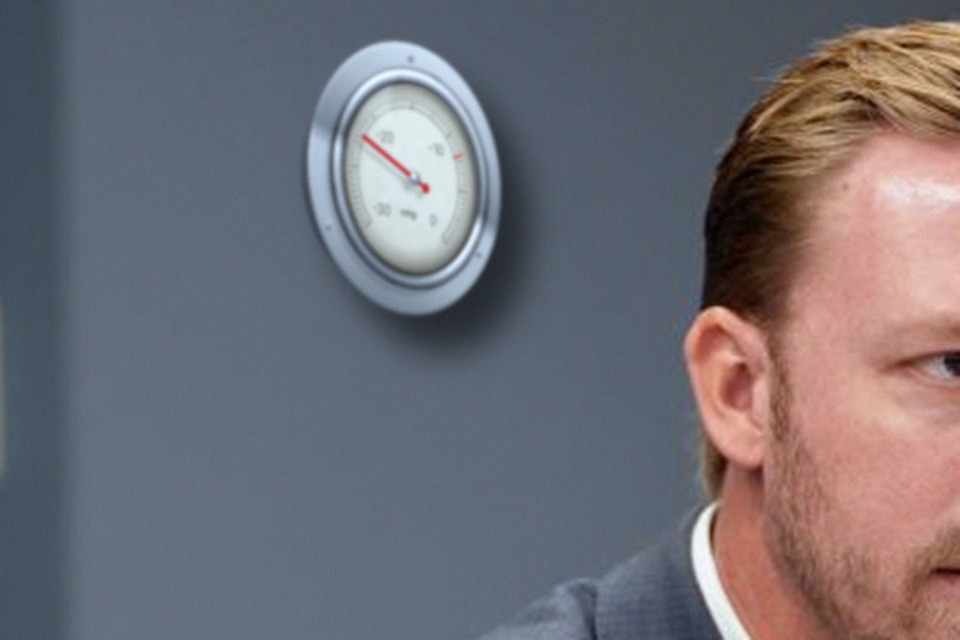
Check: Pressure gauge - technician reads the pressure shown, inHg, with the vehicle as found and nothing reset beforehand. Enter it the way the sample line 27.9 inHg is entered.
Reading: -22.5 inHg
